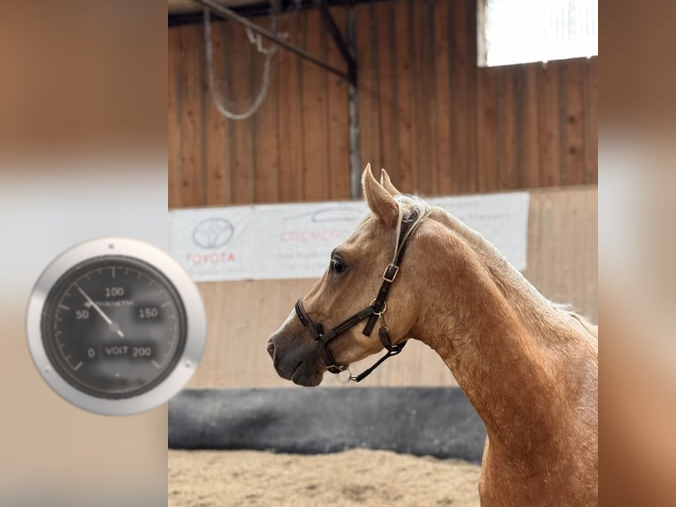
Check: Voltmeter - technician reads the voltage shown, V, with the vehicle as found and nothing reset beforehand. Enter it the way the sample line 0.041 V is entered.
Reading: 70 V
